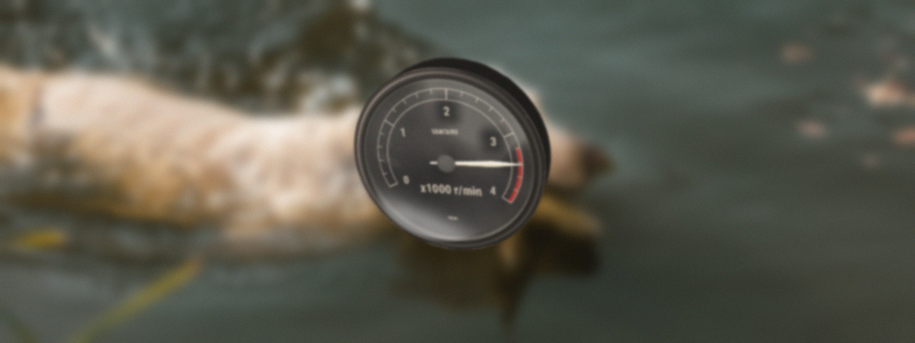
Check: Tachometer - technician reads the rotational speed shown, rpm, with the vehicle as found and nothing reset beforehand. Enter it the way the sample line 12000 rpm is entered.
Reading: 3400 rpm
